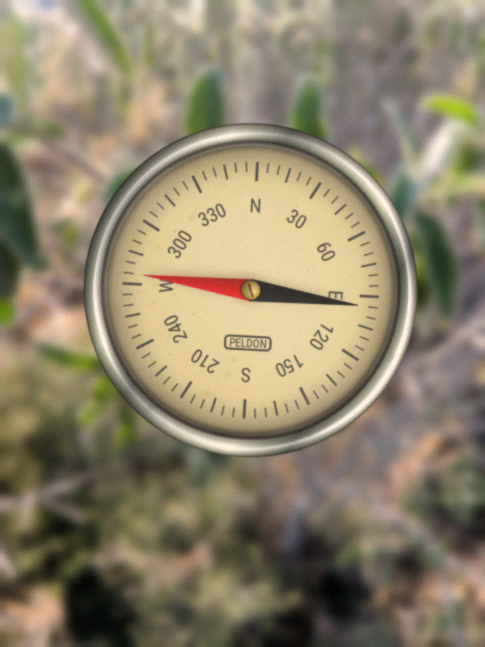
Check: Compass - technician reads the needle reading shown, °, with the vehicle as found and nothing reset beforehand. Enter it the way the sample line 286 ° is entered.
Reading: 275 °
